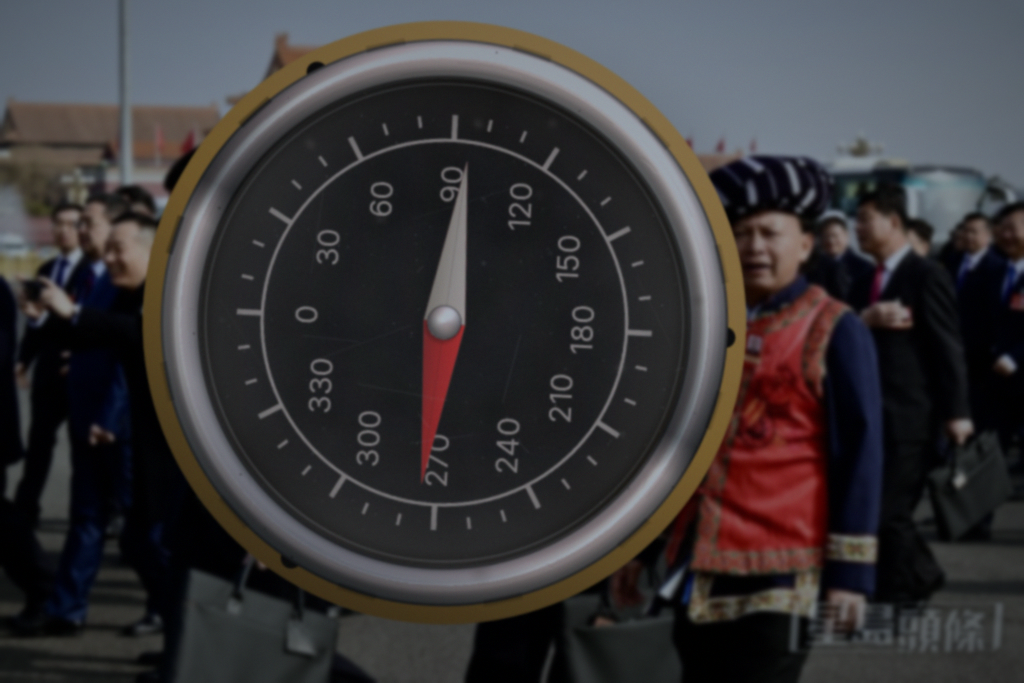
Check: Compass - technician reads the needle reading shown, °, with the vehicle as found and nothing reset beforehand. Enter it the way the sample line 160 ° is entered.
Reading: 275 °
